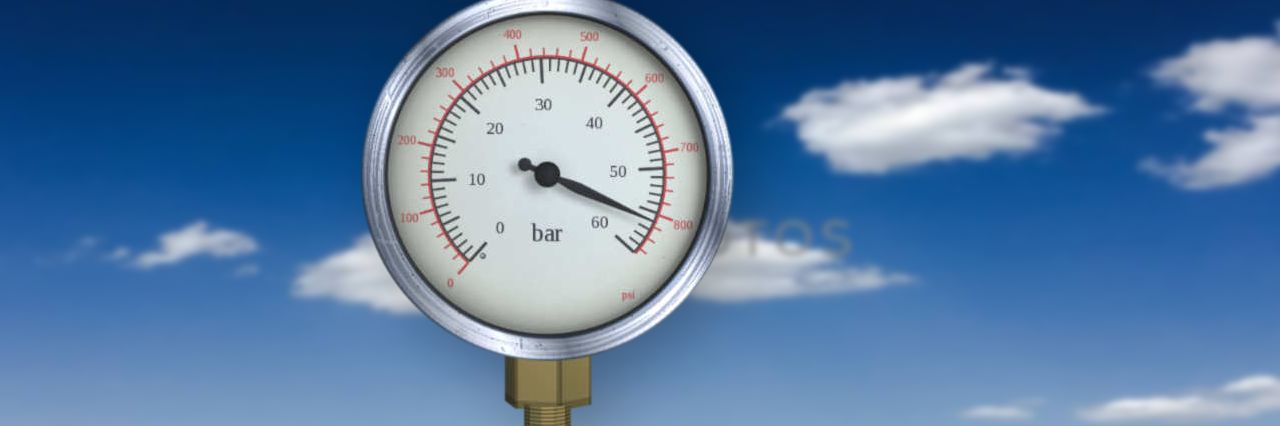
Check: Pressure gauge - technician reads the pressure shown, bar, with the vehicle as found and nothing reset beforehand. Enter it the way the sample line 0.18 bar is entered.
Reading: 56 bar
